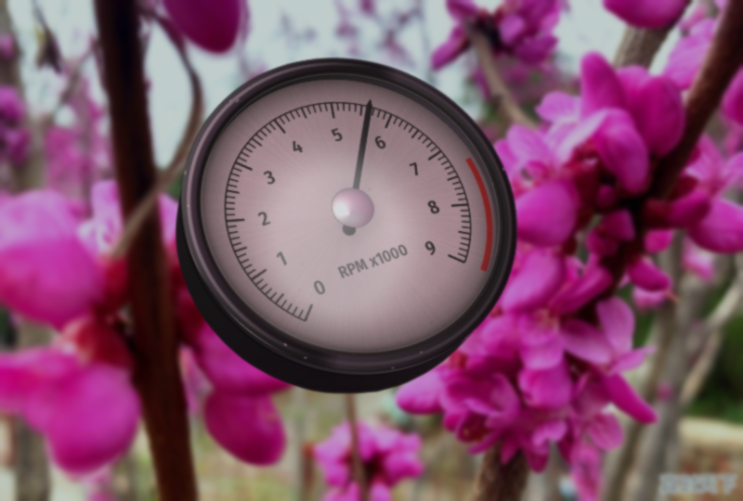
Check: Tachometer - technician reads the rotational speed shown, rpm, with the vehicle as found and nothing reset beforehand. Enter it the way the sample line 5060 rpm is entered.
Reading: 5600 rpm
